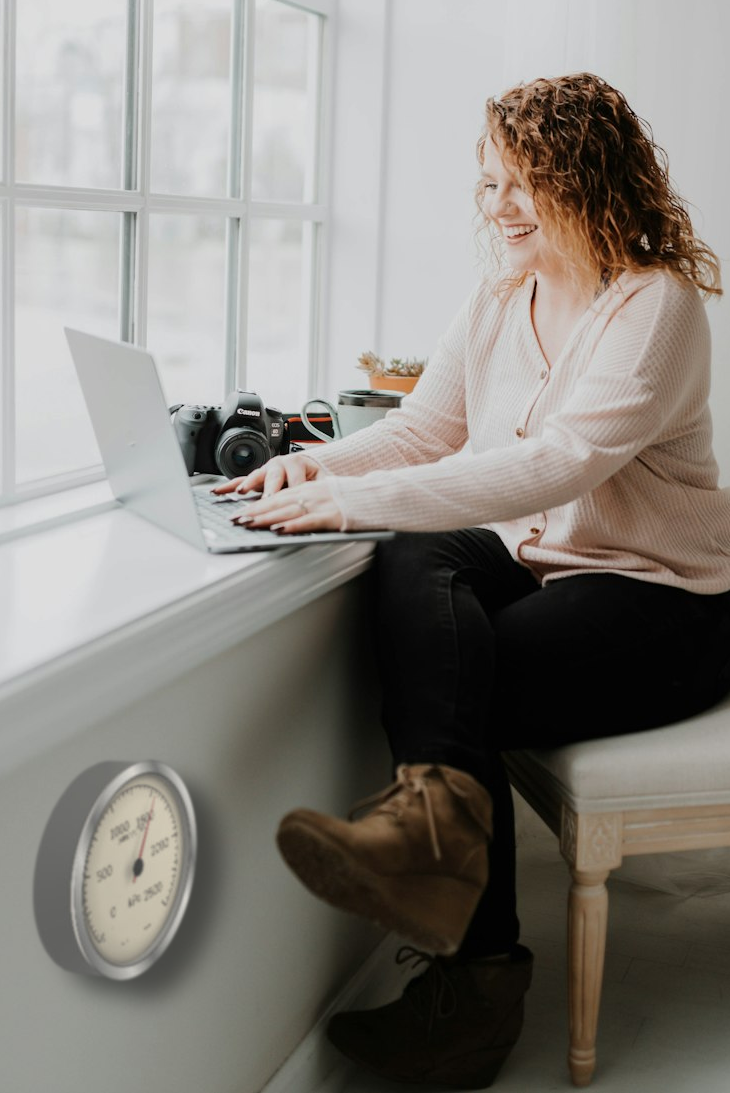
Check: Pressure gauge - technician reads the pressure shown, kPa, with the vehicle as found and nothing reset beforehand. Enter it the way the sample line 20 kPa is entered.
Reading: 1500 kPa
